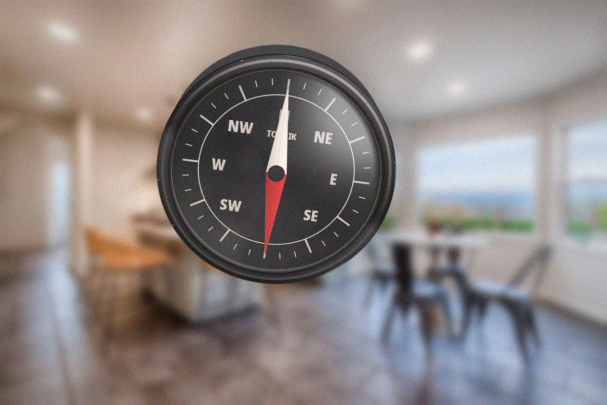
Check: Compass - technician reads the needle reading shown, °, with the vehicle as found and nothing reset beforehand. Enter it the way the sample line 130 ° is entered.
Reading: 180 °
